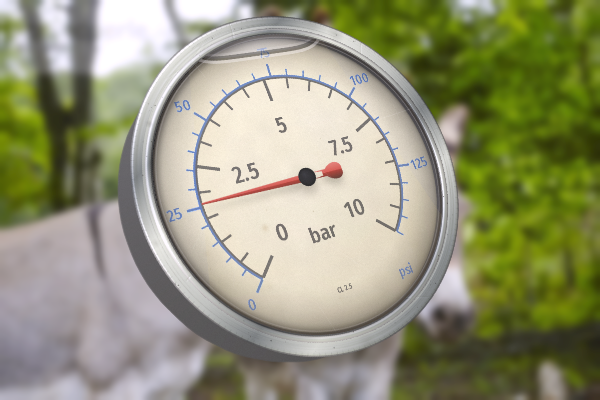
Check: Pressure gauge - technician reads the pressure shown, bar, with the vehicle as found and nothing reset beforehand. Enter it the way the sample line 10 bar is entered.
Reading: 1.75 bar
